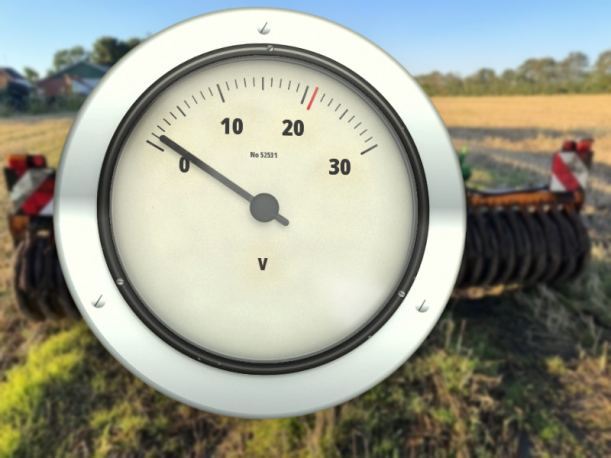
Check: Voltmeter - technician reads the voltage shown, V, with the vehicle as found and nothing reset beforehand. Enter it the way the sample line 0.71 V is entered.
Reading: 1 V
